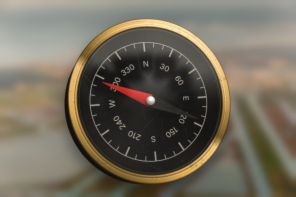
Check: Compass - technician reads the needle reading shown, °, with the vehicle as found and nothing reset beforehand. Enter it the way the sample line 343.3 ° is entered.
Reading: 295 °
